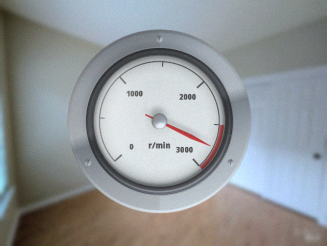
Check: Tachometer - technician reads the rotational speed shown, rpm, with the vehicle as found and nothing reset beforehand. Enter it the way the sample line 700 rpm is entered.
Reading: 2750 rpm
